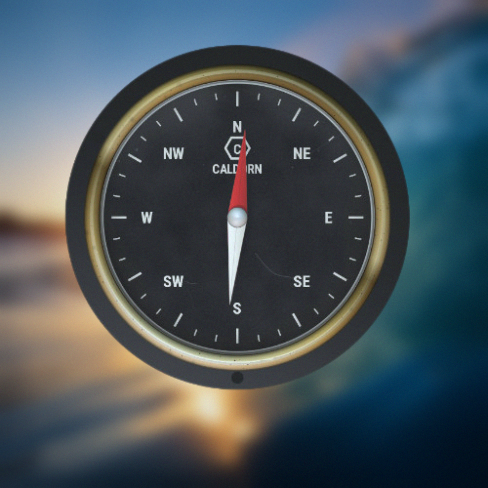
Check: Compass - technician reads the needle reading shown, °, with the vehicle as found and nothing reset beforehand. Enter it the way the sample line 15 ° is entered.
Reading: 5 °
